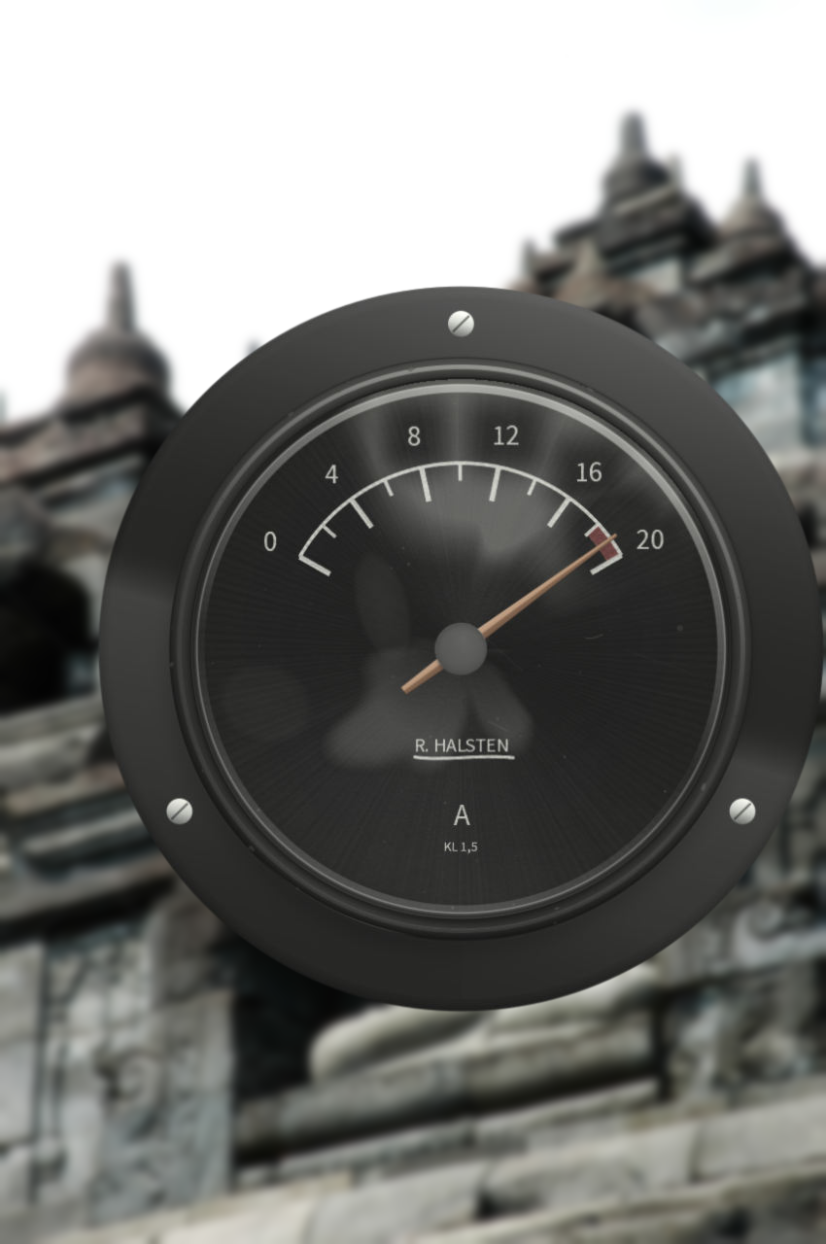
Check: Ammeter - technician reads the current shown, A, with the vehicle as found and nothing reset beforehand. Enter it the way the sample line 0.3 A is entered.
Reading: 19 A
